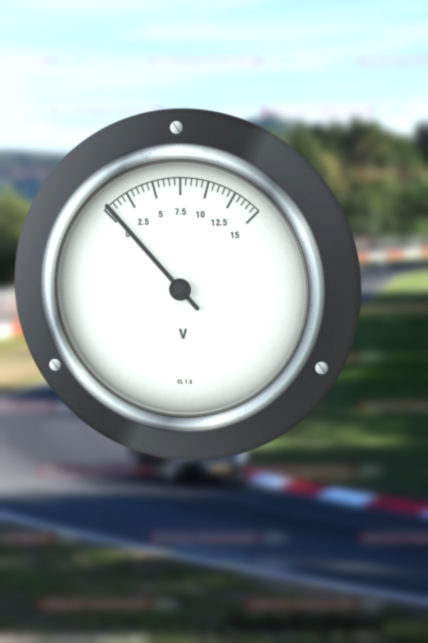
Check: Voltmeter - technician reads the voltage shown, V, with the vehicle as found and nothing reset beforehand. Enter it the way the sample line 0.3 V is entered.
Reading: 0.5 V
